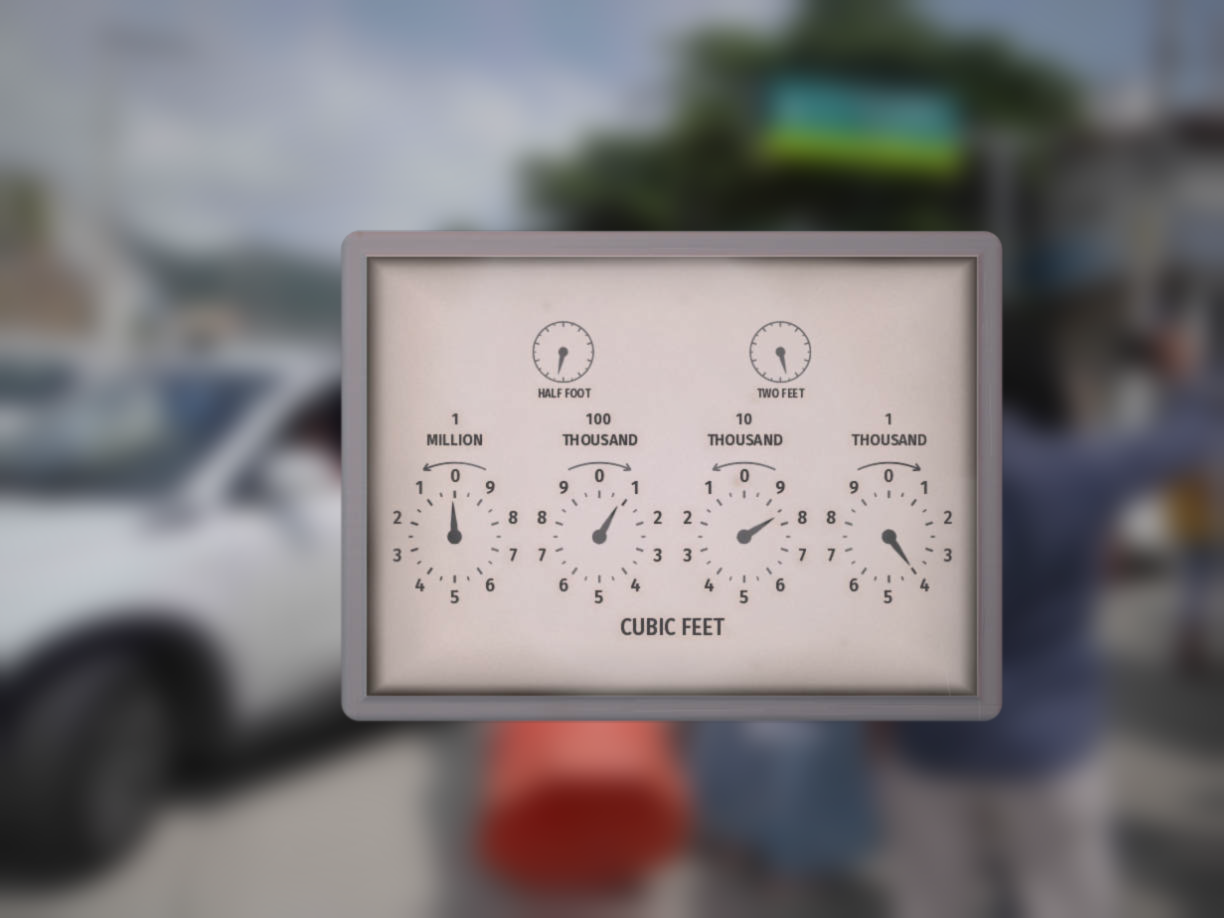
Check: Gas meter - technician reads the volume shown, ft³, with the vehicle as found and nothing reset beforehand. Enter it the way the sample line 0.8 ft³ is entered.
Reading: 8400 ft³
